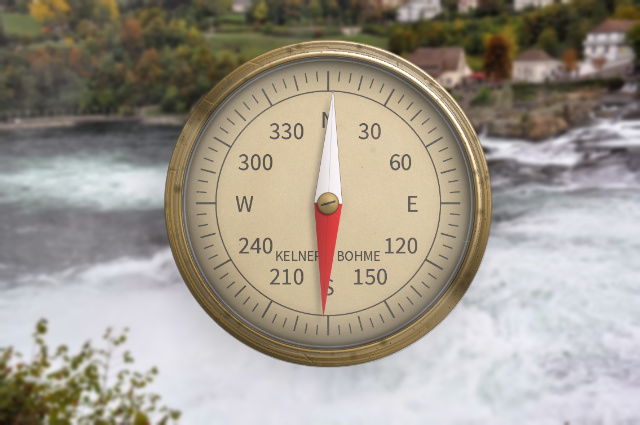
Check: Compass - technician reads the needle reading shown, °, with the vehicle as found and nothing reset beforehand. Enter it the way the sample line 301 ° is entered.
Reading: 182.5 °
